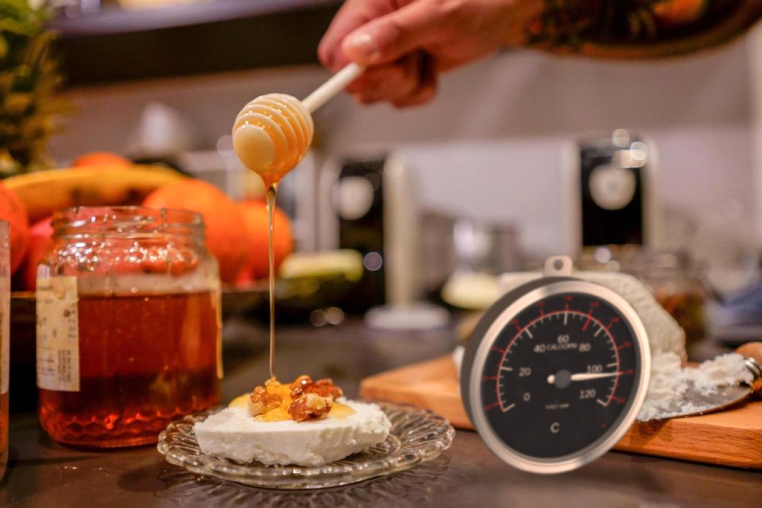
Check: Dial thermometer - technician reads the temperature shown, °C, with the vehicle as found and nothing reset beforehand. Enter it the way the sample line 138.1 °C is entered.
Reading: 104 °C
